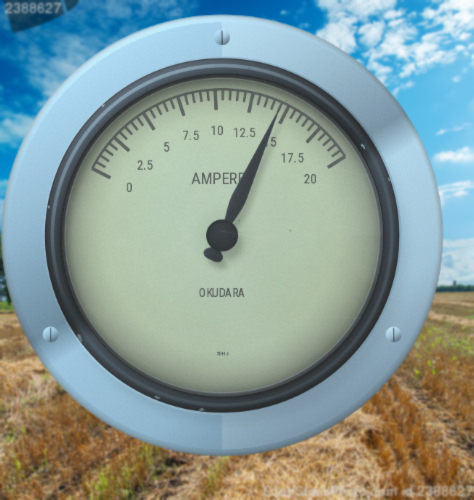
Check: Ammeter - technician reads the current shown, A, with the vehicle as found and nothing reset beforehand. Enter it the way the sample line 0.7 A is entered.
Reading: 14.5 A
